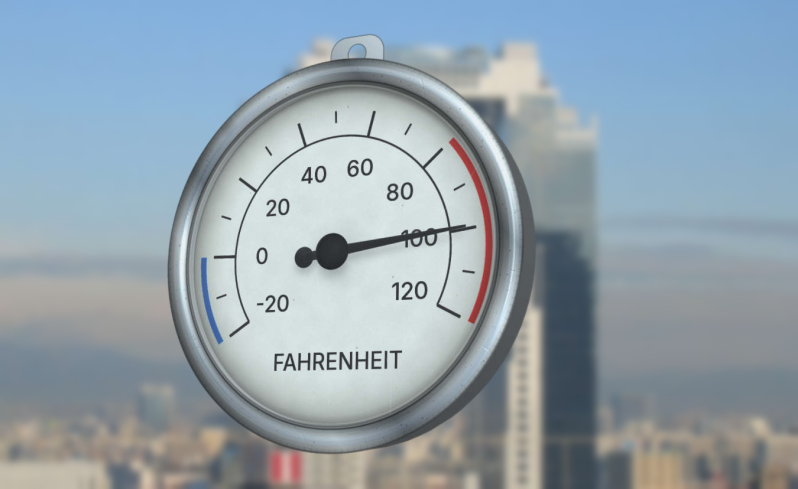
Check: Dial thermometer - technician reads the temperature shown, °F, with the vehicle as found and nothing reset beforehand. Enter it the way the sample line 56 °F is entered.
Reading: 100 °F
